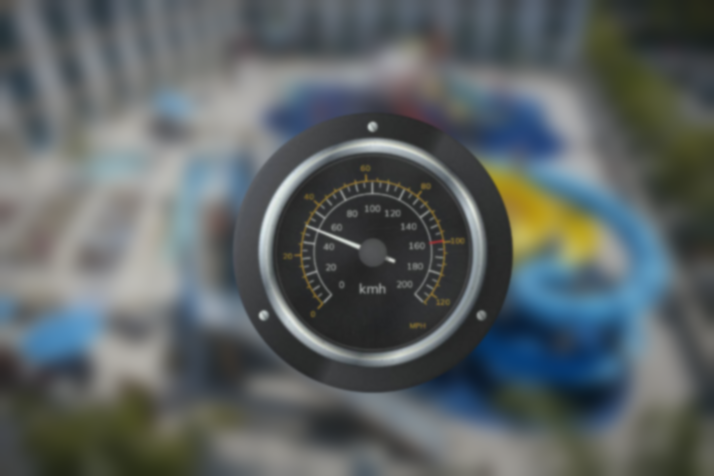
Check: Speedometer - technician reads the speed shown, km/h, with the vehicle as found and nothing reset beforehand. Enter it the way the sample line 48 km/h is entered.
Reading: 50 km/h
